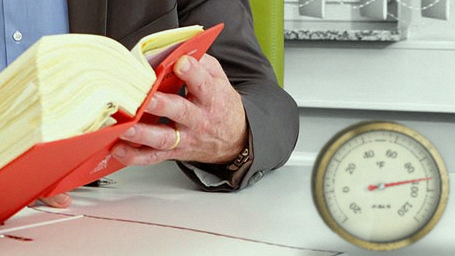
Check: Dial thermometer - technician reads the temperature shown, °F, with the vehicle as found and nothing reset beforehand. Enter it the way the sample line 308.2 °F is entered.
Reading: 92 °F
